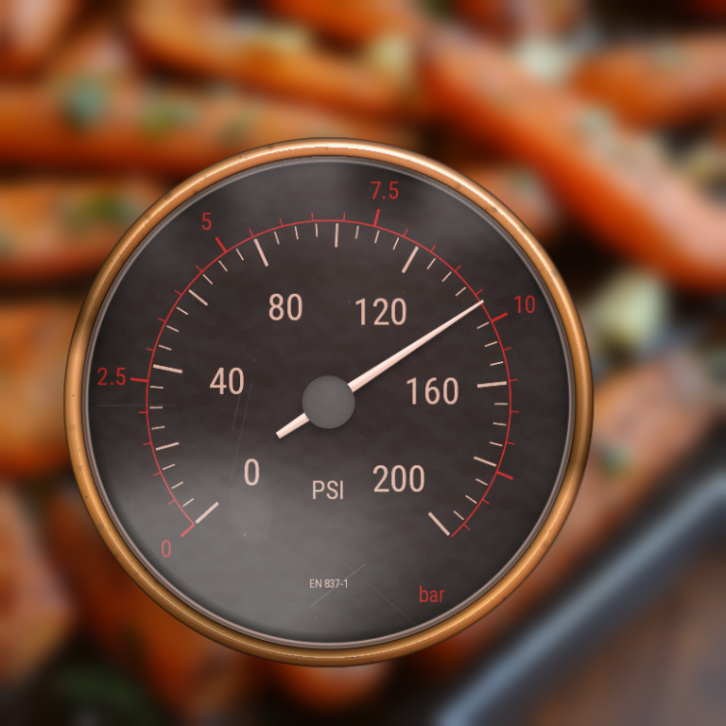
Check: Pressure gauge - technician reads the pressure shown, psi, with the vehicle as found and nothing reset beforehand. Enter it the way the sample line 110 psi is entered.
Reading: 140 psi
